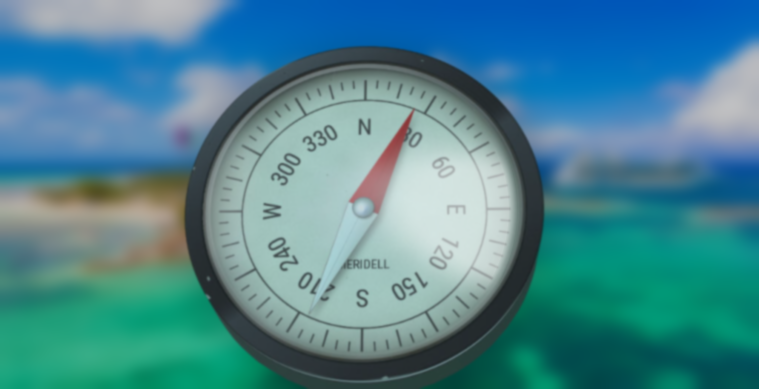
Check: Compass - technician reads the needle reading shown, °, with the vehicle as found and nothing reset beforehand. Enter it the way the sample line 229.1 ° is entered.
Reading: 25 °
